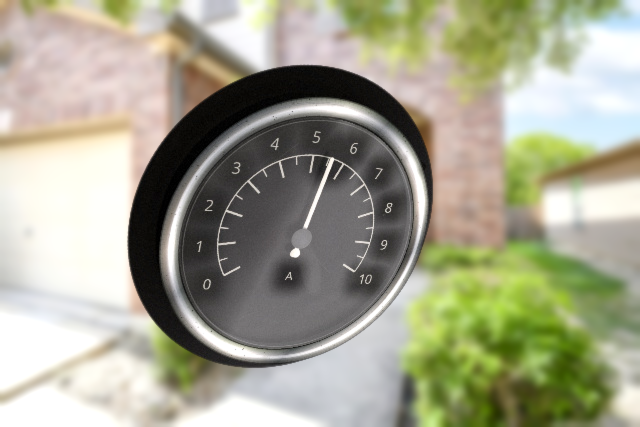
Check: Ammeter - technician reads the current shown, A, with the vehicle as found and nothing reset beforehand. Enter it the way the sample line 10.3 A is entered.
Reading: 5.5 A
